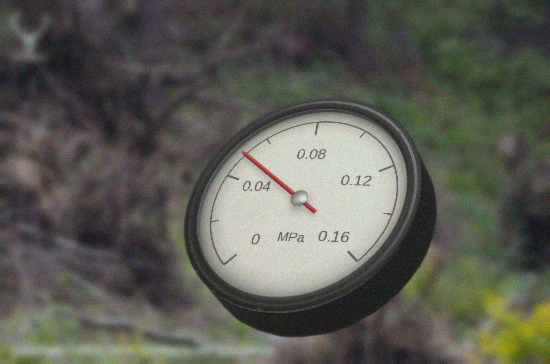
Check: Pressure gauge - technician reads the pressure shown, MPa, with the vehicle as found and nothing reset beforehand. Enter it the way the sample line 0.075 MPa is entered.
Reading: 0.05 MPa
